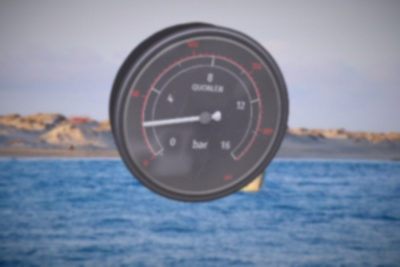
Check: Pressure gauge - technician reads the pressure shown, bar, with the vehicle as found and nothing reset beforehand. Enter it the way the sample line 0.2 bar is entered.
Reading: 2 bar
